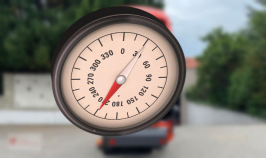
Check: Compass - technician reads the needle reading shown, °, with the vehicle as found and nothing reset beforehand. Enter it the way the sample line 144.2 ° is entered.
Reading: 210 °
